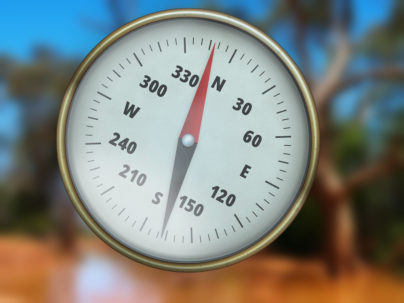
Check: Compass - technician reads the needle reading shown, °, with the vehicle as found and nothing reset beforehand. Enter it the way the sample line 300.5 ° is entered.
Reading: 347.5 °
